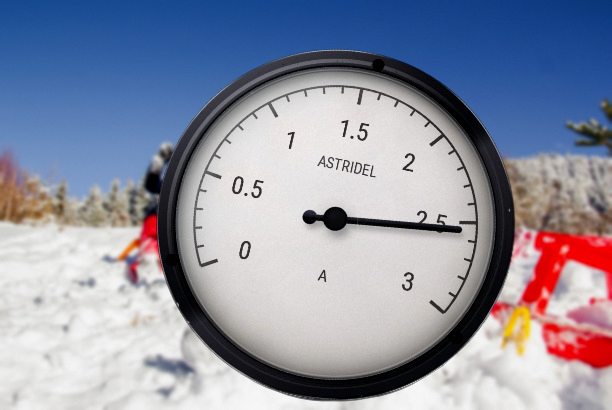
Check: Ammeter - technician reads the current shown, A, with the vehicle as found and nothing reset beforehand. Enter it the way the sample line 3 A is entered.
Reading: 2.55 A
